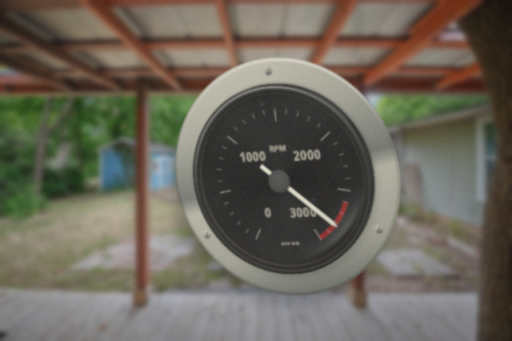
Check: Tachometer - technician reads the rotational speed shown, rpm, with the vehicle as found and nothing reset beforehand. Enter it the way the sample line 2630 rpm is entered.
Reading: 2800 rpm
